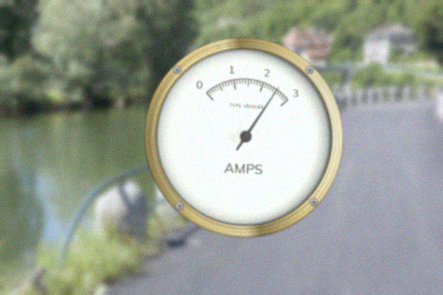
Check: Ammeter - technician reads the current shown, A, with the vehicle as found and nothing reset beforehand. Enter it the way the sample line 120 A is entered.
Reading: 2.5 A
